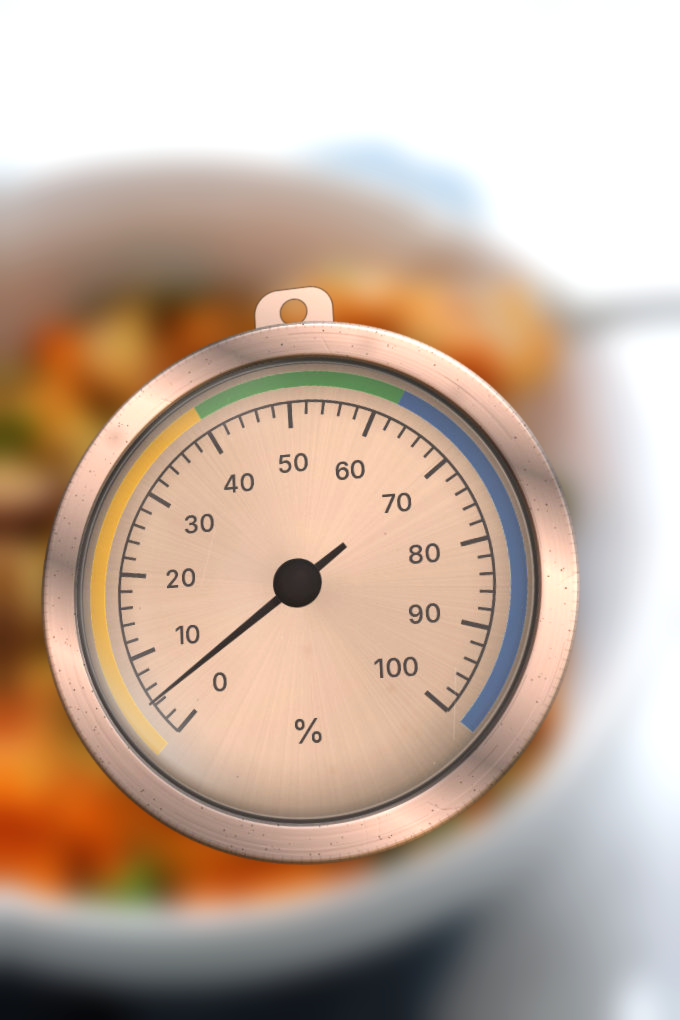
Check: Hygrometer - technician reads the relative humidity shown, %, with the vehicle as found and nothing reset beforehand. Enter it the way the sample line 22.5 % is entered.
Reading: 4 %
